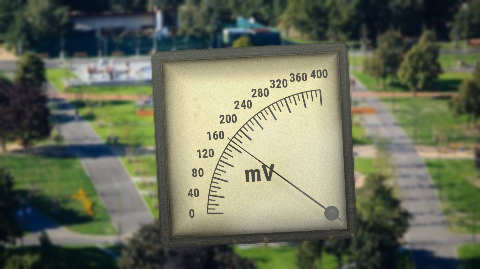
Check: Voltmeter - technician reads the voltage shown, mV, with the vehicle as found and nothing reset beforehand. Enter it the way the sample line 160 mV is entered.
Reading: 170 mV
